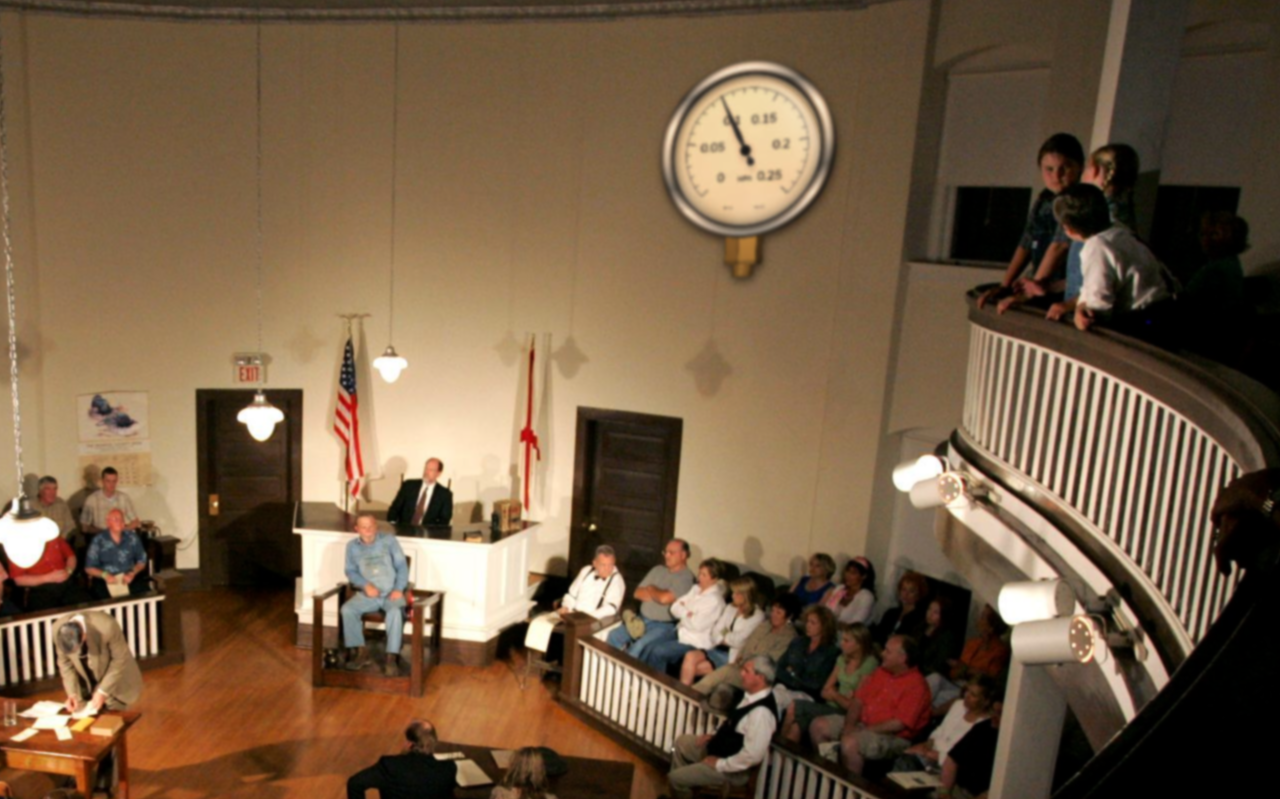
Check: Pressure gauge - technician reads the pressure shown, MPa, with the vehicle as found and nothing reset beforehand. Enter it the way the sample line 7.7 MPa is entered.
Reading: 0.1 MPa
